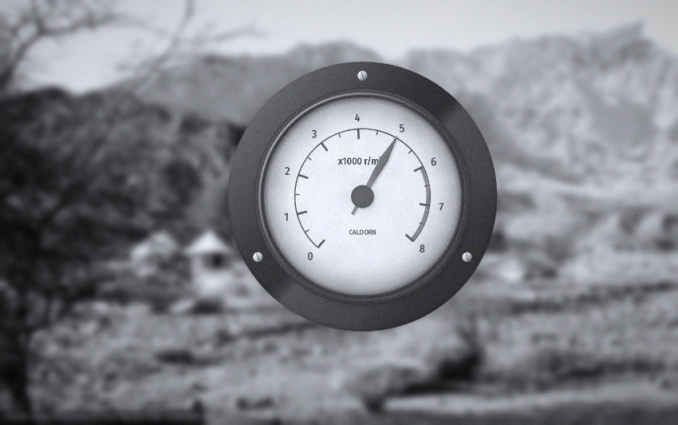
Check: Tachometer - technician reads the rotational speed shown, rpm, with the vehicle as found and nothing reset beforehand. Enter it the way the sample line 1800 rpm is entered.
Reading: 5000 rpm
